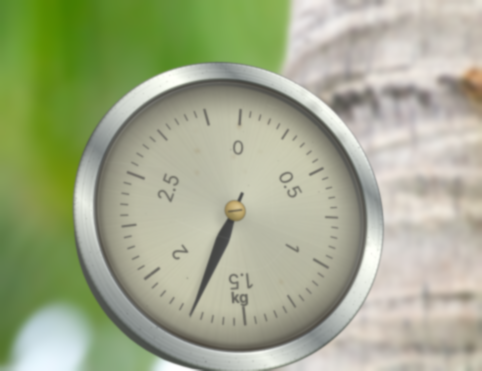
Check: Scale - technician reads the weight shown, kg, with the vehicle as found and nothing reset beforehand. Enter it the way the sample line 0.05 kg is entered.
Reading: 1.75 kg
